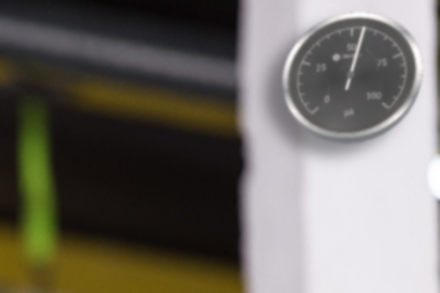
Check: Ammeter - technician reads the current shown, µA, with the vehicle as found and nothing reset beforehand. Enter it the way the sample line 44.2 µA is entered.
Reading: 55 µA
